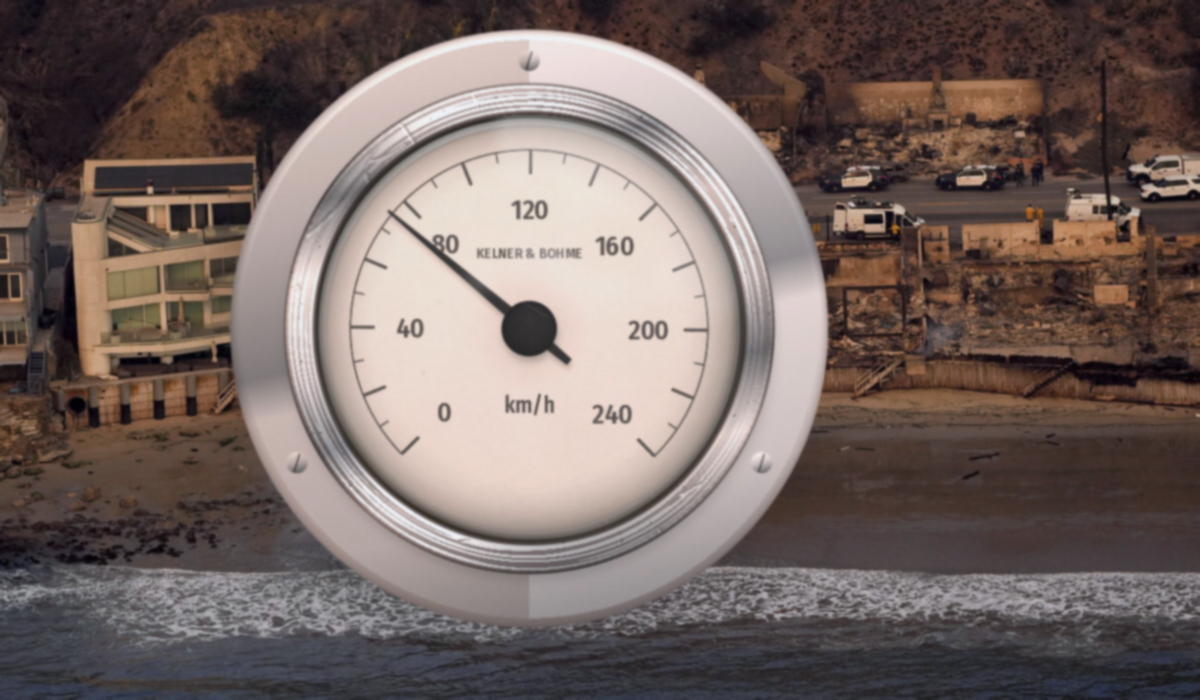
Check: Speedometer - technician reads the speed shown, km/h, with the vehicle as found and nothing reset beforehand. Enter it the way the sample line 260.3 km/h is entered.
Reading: 75 km/h
